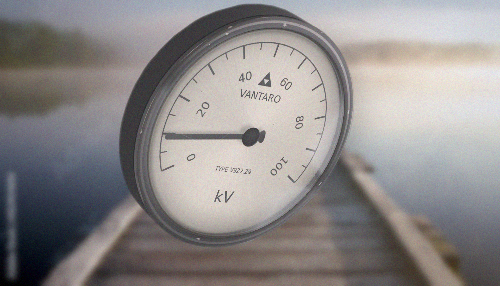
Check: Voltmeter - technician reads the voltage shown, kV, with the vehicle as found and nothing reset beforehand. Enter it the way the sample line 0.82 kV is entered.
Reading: 10 kV
